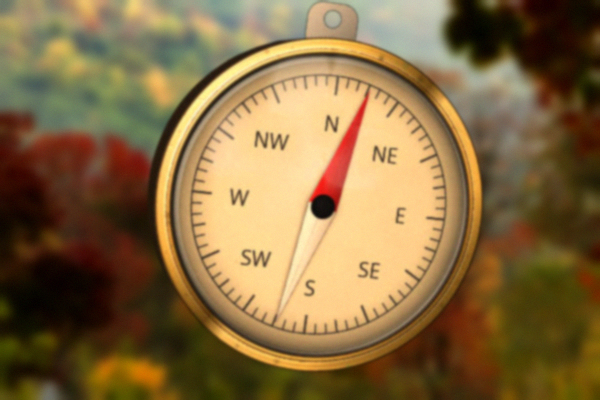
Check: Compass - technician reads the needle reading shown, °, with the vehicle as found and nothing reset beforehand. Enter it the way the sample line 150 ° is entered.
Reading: 15 °
